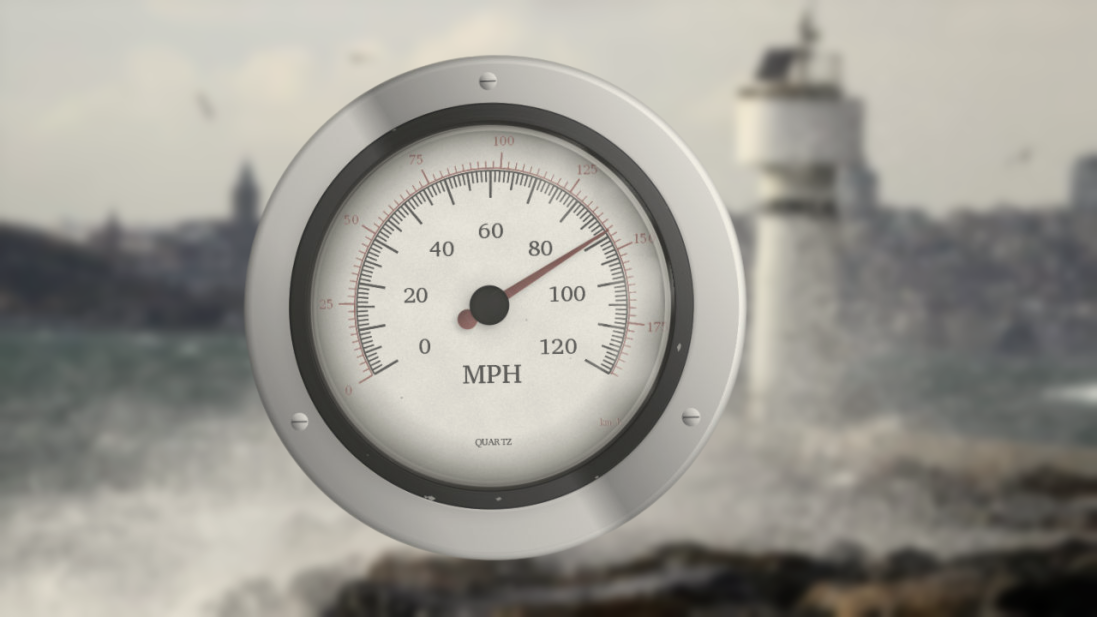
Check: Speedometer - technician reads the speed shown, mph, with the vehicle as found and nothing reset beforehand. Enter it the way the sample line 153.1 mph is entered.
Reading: 89 mph
